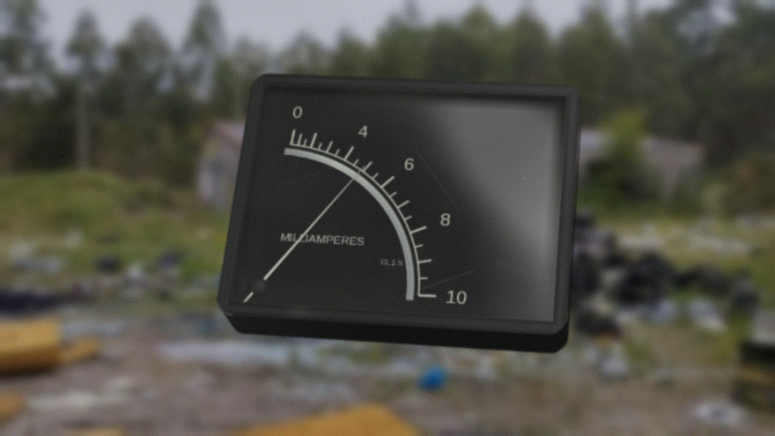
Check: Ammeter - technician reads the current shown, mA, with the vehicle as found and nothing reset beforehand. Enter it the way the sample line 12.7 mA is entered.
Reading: 5 mA
